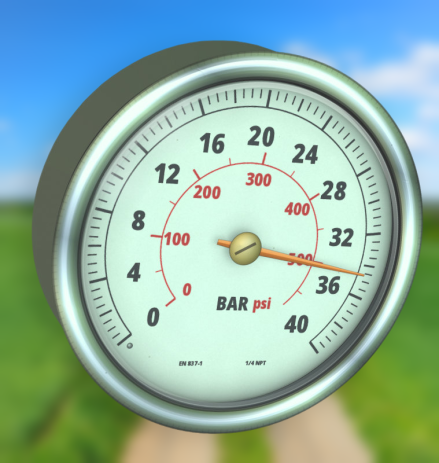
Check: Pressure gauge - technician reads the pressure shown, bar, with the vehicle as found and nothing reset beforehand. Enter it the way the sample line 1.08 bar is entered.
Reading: 34.5 bar
